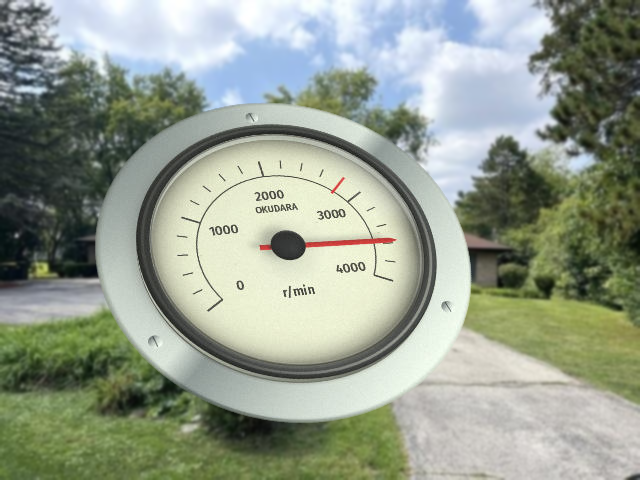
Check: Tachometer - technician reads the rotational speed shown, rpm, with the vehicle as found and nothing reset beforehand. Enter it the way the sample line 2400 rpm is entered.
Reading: 3600 rpm
